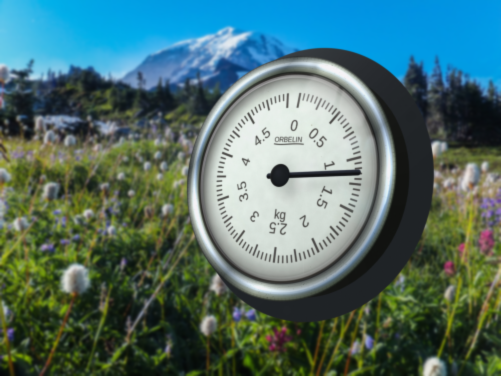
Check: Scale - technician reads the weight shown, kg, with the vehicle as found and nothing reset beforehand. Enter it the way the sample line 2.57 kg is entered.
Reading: 1.15 kg
